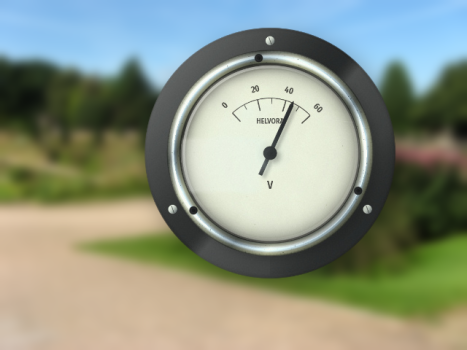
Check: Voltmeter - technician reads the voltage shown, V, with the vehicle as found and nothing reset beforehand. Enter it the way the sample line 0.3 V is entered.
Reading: 45 V
